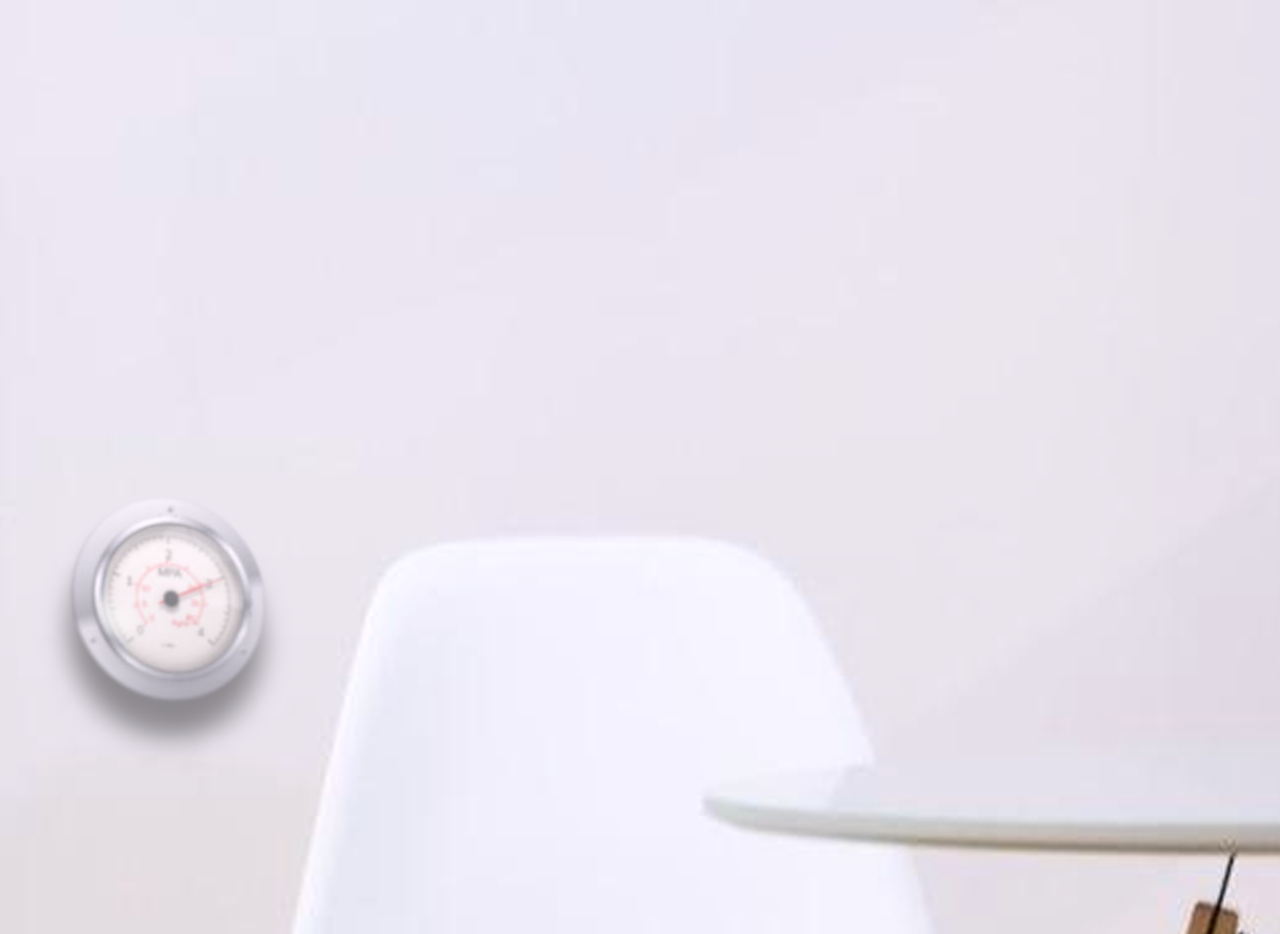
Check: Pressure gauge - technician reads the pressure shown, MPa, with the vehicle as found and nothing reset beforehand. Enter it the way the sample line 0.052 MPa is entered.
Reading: 3 MPa
